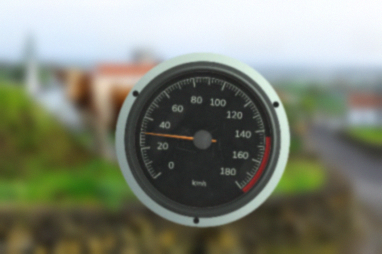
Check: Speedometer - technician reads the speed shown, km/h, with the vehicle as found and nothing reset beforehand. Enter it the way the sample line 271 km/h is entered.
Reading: 30 km/h
